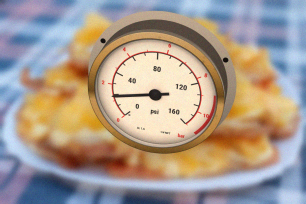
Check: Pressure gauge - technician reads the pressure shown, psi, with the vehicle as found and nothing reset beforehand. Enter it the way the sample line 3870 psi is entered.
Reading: 20 psi
